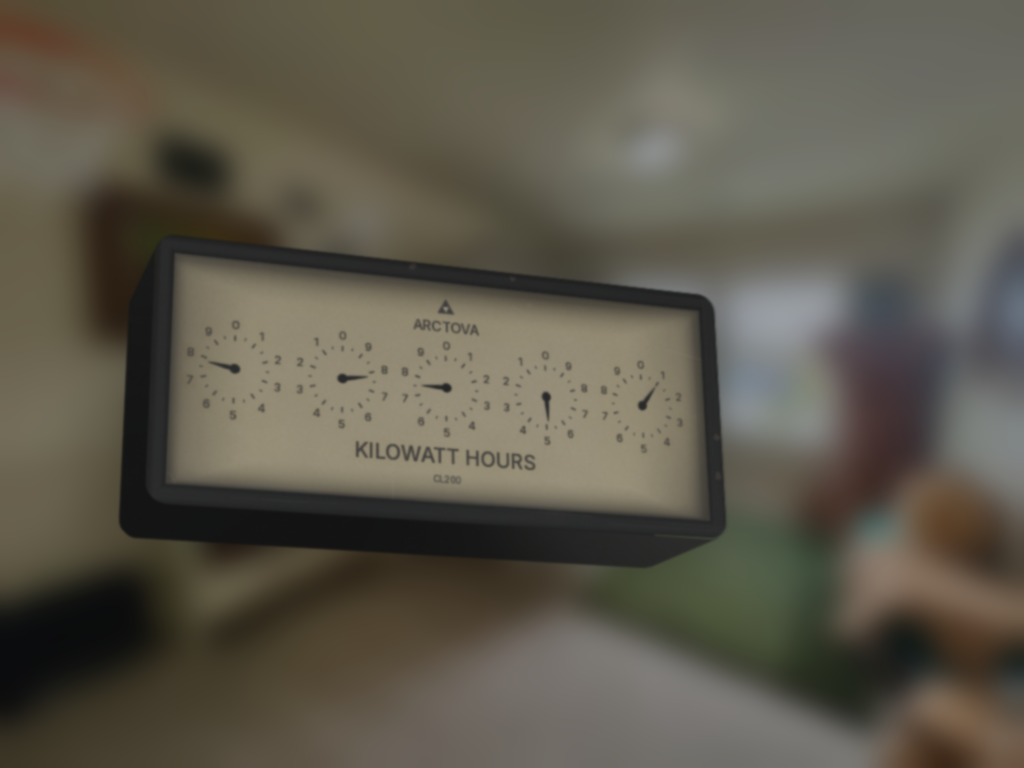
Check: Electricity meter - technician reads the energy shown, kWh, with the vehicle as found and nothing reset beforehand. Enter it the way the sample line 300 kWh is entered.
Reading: 77751 kWh
